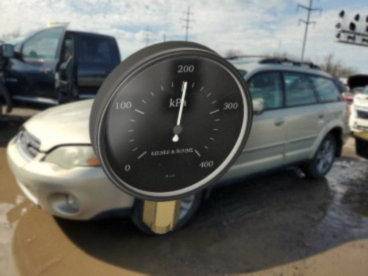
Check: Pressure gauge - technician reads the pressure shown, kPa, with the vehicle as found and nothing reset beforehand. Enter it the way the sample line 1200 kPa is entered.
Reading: 200 kPa
